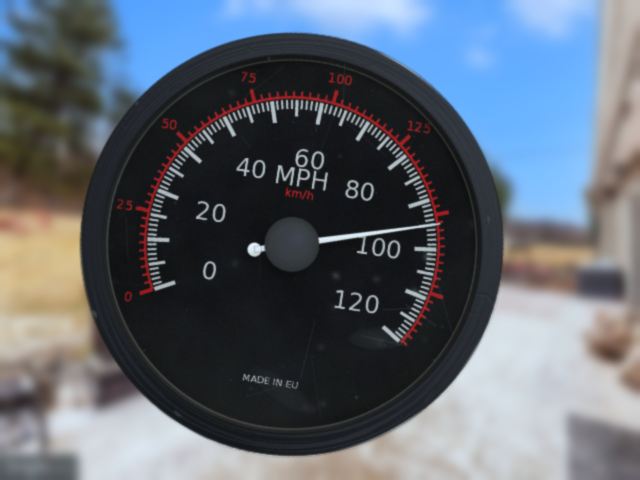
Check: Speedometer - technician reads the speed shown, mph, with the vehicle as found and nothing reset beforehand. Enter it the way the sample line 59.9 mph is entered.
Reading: 95 mph
